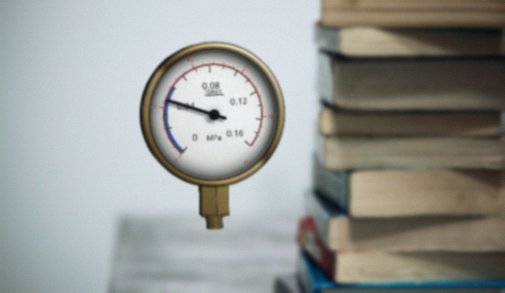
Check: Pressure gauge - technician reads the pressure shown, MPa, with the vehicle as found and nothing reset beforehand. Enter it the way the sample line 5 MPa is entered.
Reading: 0.04 MPa
